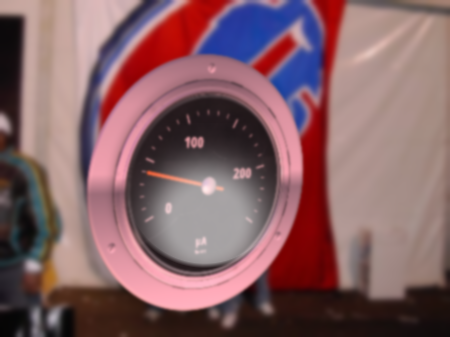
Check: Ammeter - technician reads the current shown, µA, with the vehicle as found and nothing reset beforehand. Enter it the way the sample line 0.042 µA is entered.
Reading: 40 µA
